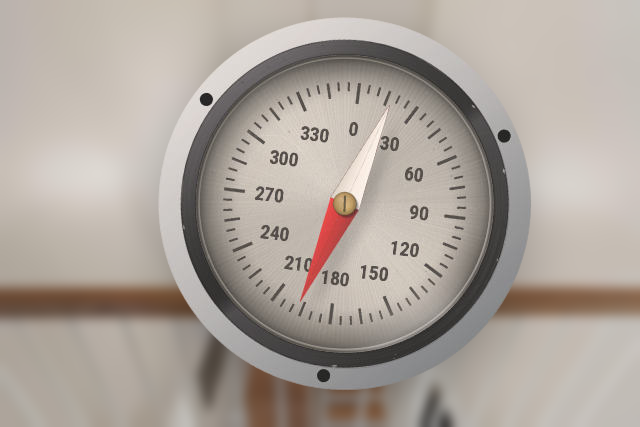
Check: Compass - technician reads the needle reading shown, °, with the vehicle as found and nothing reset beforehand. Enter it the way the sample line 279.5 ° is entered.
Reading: 197.5 °
